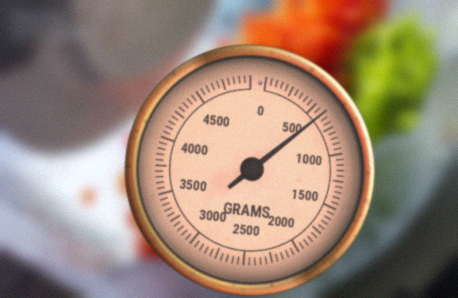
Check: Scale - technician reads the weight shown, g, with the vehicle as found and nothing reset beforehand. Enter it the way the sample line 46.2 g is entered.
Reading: 600 g
